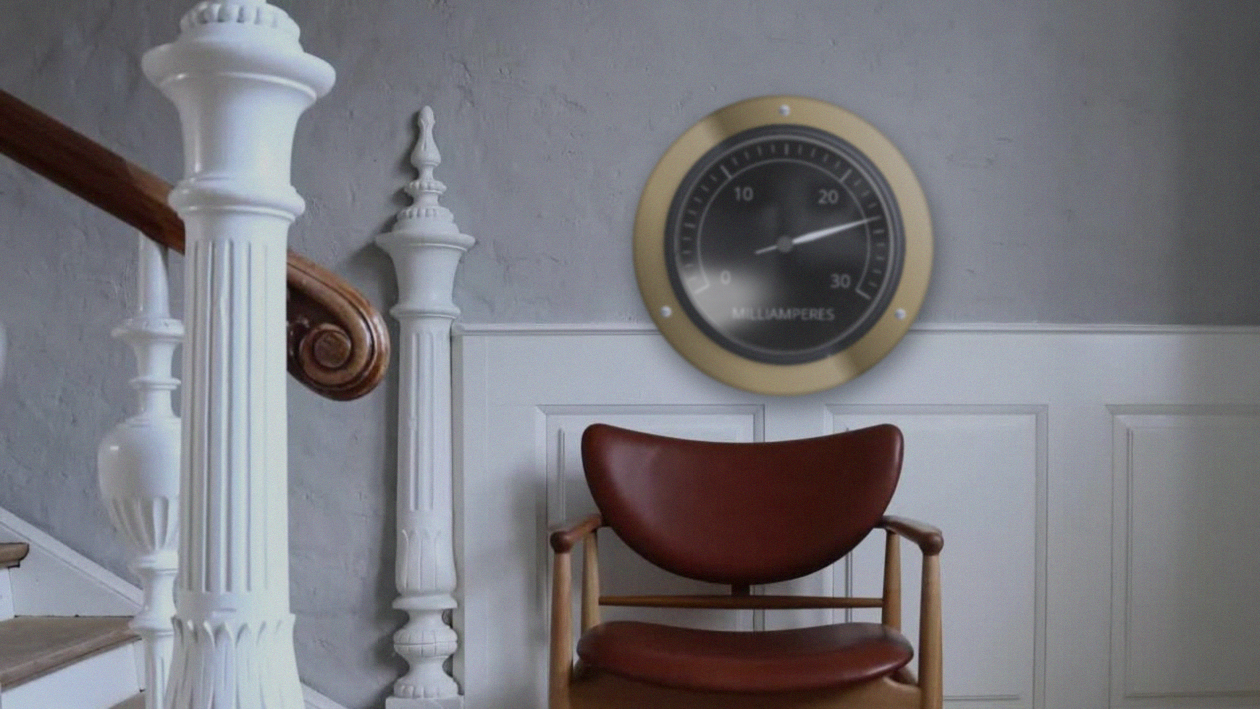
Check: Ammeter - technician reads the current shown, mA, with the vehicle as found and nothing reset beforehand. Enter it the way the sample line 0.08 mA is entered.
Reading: 24 mA
